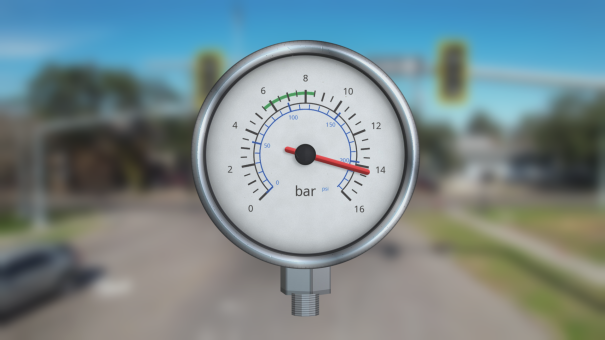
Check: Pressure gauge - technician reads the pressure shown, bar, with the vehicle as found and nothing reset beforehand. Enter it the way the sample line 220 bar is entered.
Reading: 14.25 bar
